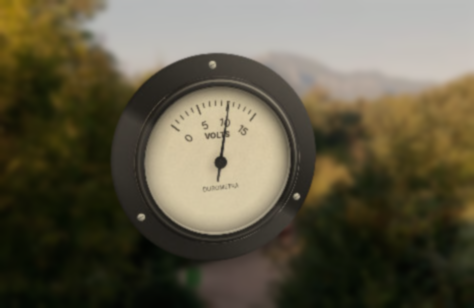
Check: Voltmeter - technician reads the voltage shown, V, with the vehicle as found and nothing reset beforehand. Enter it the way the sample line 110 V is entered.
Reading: 10 V
